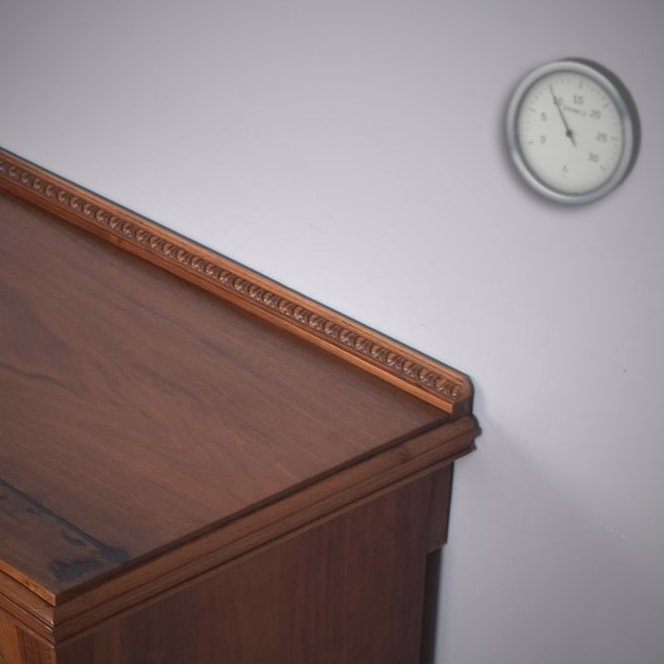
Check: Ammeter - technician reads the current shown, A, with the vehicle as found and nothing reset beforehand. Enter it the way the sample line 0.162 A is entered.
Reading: 10 A
